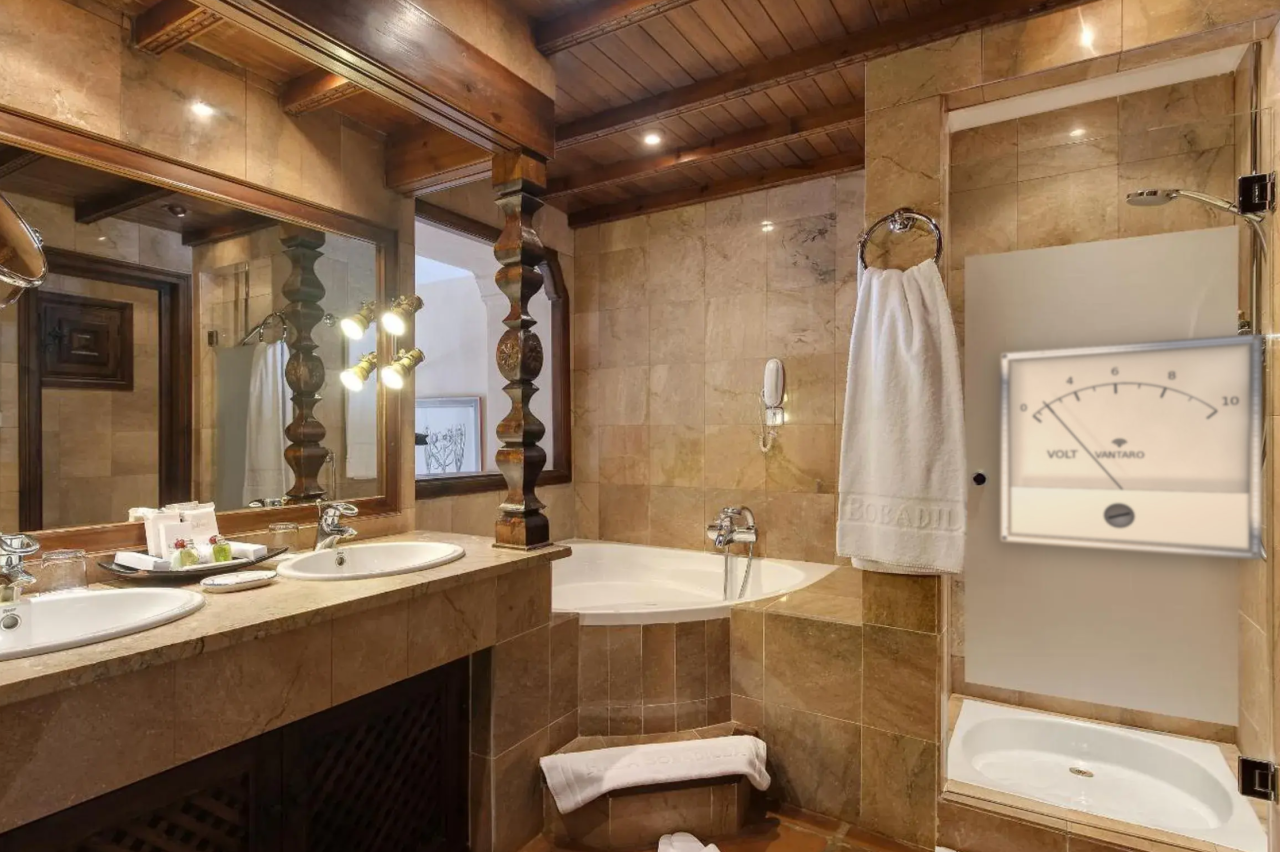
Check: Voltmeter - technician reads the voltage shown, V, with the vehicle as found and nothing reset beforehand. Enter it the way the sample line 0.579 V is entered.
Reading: 2 V
